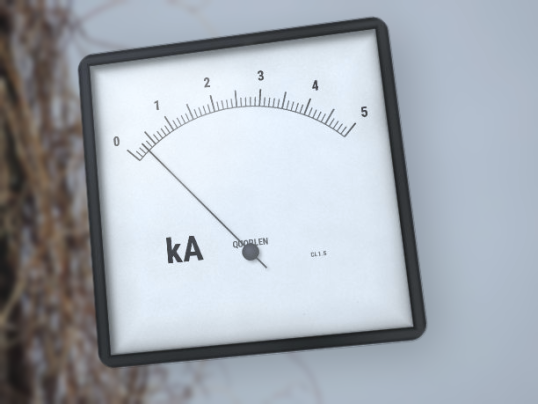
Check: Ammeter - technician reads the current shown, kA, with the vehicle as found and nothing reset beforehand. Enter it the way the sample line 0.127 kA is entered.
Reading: 0.3 kA
